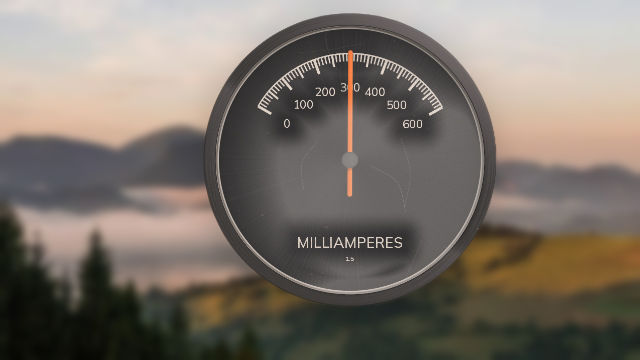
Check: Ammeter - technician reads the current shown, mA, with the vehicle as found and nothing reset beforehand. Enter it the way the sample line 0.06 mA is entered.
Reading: 300 mA
